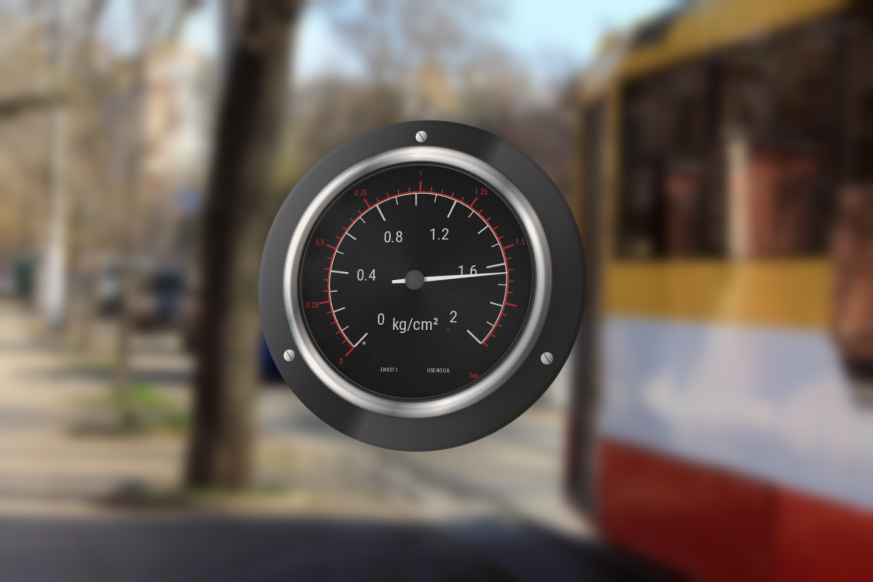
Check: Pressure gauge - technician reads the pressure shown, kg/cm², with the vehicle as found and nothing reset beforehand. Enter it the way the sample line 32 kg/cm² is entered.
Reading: 1.65 kg/cm²
